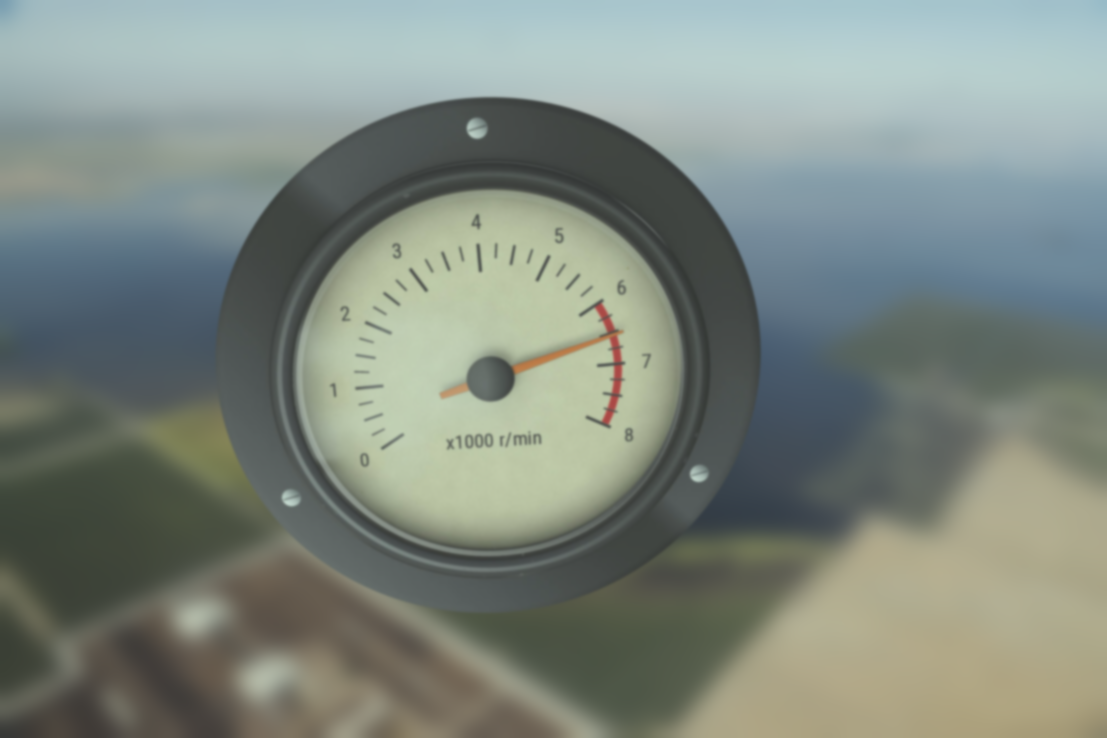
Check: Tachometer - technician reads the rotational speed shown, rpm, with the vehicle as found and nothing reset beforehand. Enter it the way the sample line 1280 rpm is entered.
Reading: 6500 rpm
